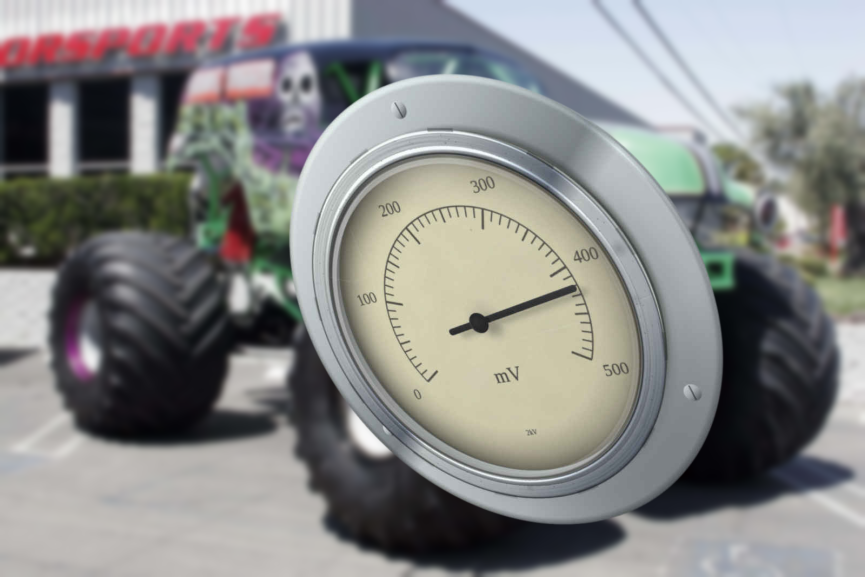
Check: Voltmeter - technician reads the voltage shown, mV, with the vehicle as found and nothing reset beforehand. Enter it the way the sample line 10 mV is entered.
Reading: 420 mV
